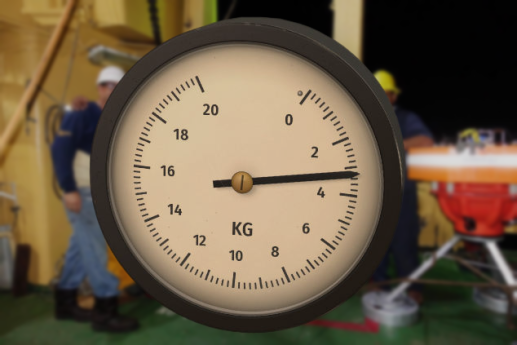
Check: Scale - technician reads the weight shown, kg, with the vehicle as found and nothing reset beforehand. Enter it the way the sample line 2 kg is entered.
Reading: 3.2 kg
